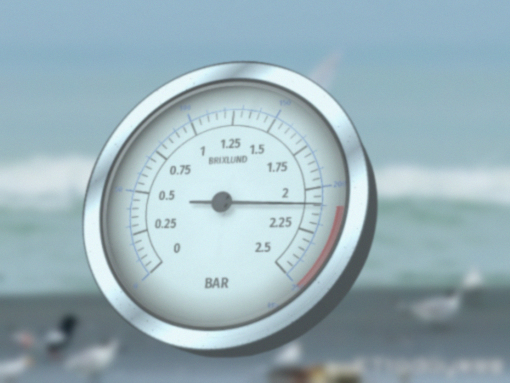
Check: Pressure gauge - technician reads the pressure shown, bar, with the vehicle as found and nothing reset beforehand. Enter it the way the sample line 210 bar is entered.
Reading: 2.1 bar
